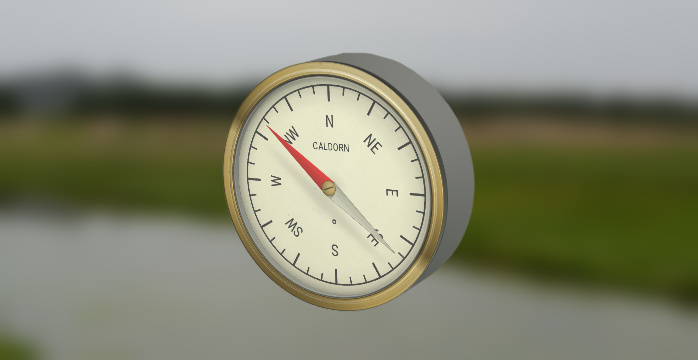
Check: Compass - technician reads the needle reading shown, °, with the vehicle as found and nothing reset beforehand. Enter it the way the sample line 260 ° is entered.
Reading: 310 °
